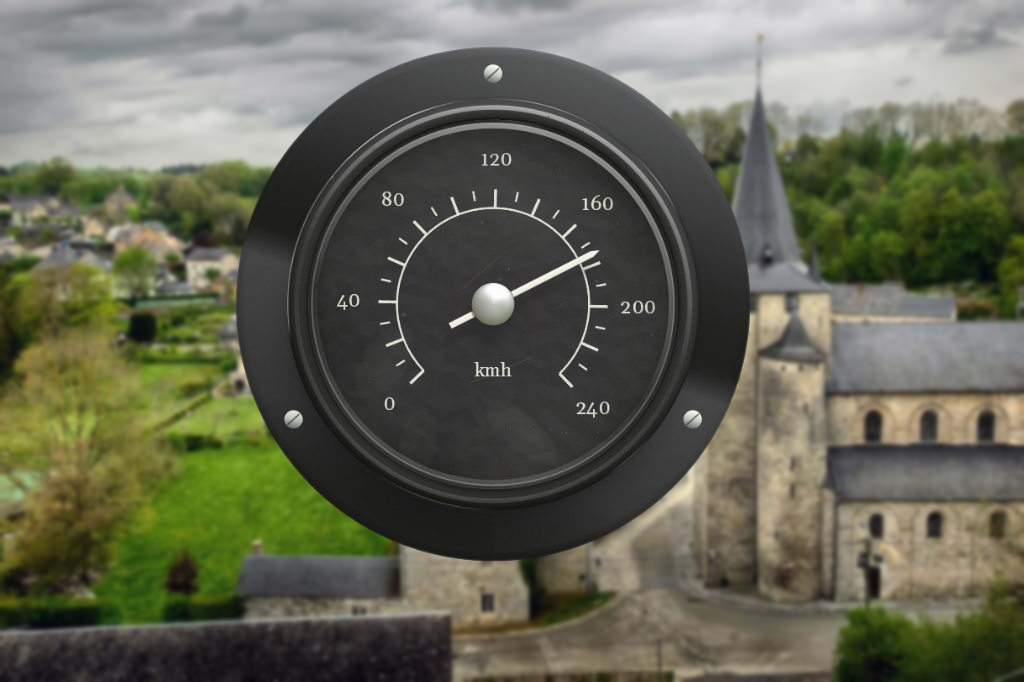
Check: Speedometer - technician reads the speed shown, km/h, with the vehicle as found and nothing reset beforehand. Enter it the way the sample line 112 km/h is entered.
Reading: 175 km/h
